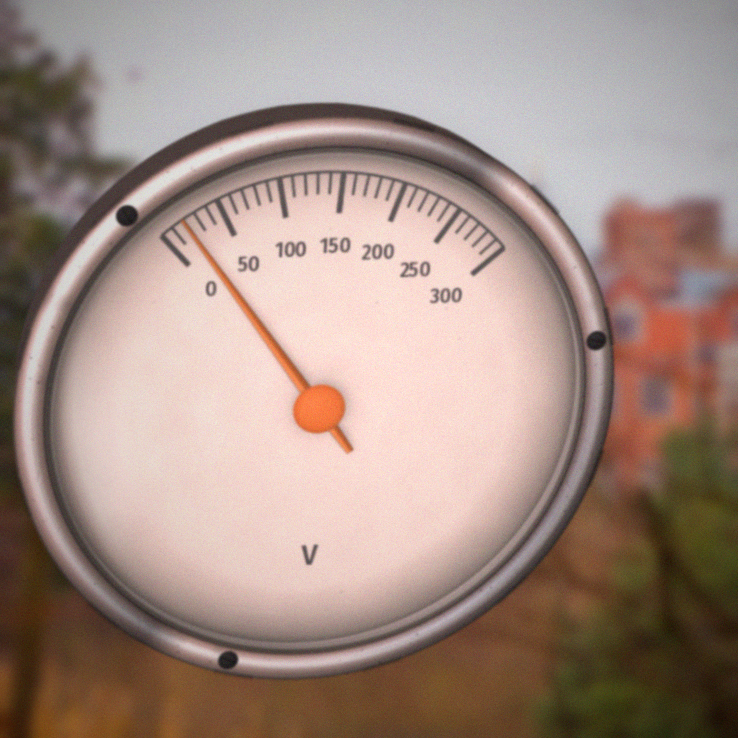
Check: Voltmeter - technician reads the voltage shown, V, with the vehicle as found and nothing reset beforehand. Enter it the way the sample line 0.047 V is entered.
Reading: 20 V
